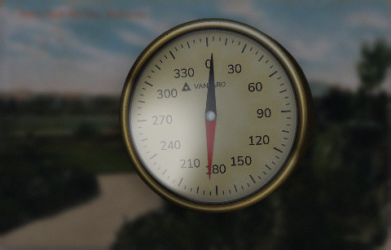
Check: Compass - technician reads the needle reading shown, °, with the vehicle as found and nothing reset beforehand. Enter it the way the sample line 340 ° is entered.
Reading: 185 °
